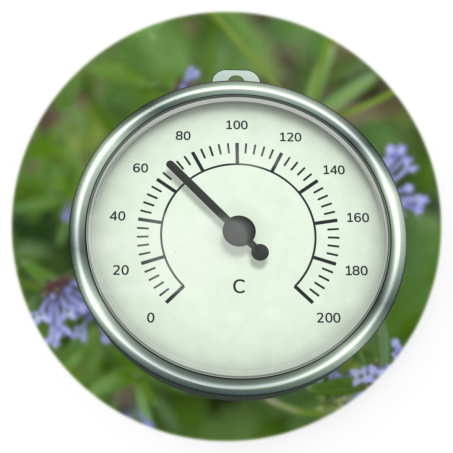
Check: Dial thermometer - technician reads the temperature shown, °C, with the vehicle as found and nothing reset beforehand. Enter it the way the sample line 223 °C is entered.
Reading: 68 °C
